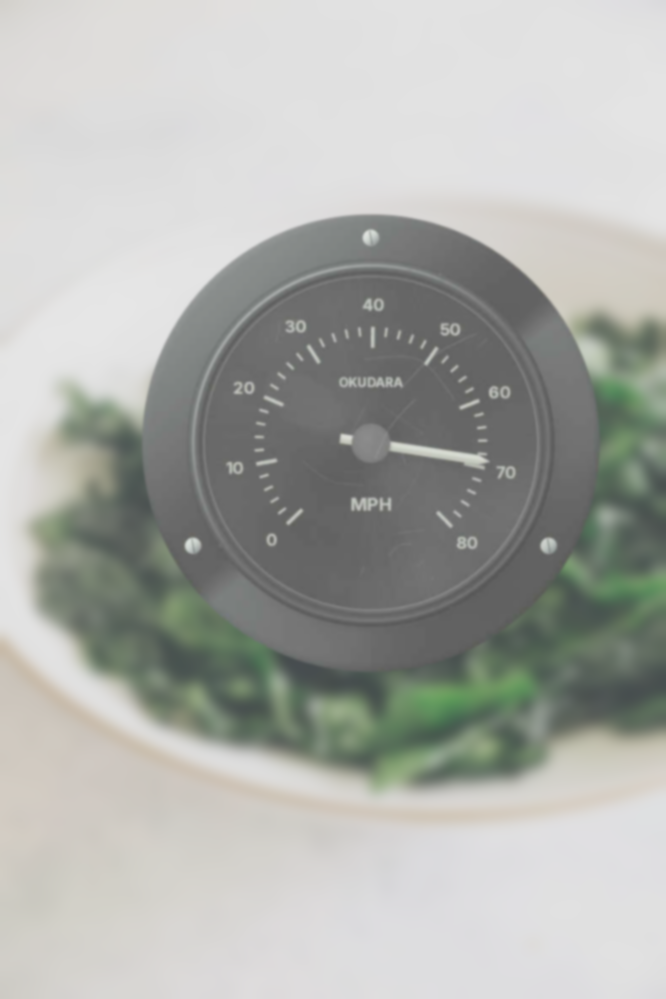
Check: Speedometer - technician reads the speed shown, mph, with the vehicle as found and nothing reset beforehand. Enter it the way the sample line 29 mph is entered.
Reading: 69 mph
